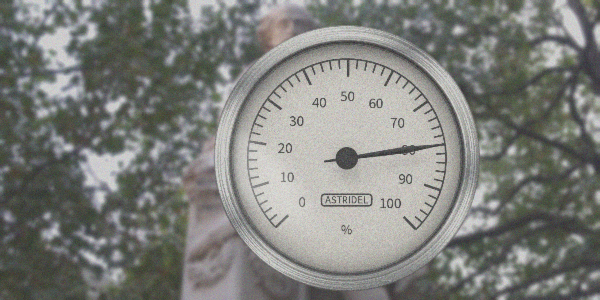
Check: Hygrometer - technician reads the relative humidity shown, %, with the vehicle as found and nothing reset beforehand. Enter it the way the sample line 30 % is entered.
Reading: 80 %
